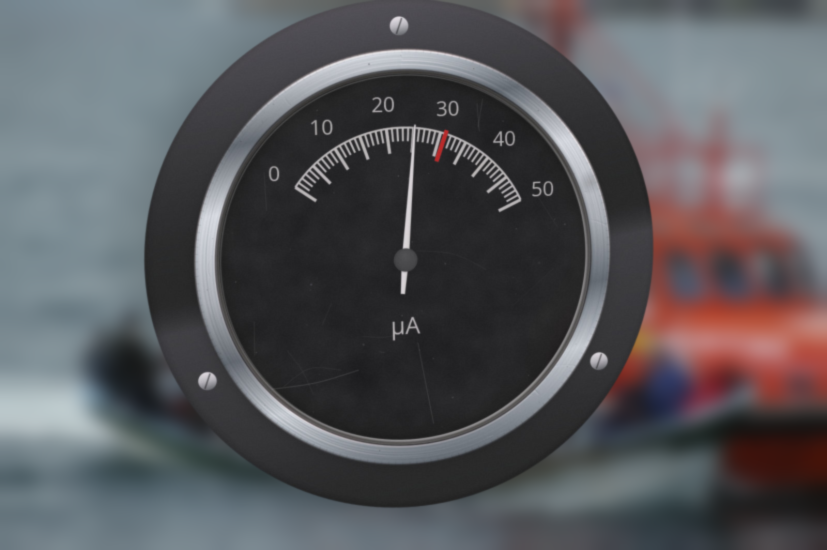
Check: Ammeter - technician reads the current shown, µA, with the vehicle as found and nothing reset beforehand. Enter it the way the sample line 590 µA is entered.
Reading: 25 µA
